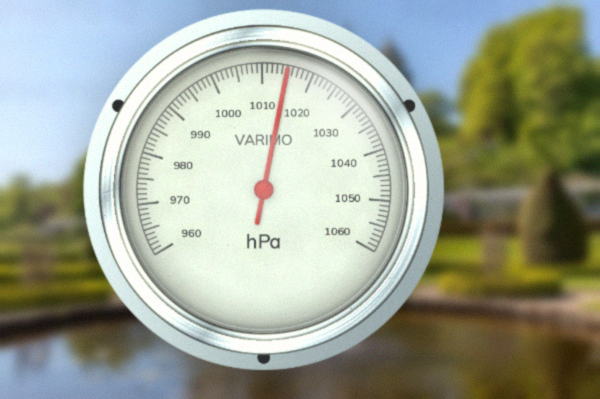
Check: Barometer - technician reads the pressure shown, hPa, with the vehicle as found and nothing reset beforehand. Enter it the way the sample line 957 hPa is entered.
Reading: 1015 hPa
